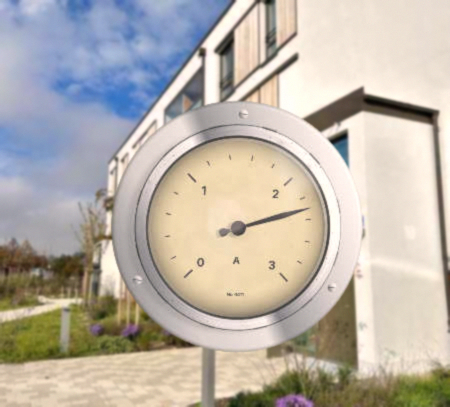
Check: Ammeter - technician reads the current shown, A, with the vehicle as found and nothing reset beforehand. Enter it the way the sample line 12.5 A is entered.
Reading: 2.3 A
